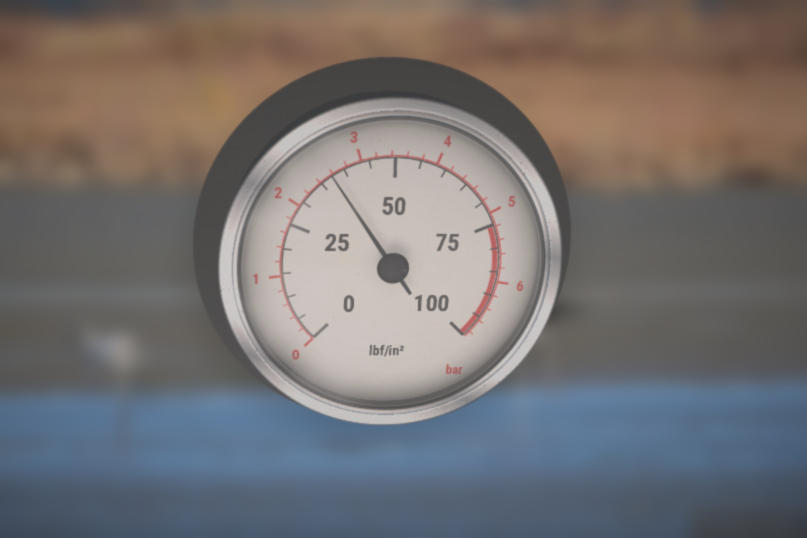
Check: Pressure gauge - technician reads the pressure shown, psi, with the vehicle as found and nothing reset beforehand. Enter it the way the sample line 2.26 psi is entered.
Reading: 37.5 psi
